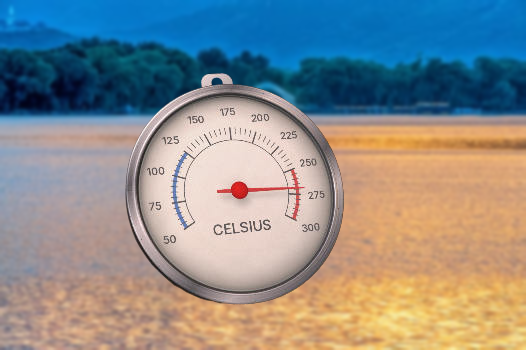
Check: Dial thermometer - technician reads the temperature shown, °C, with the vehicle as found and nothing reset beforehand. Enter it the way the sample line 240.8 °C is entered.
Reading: 270 °C
